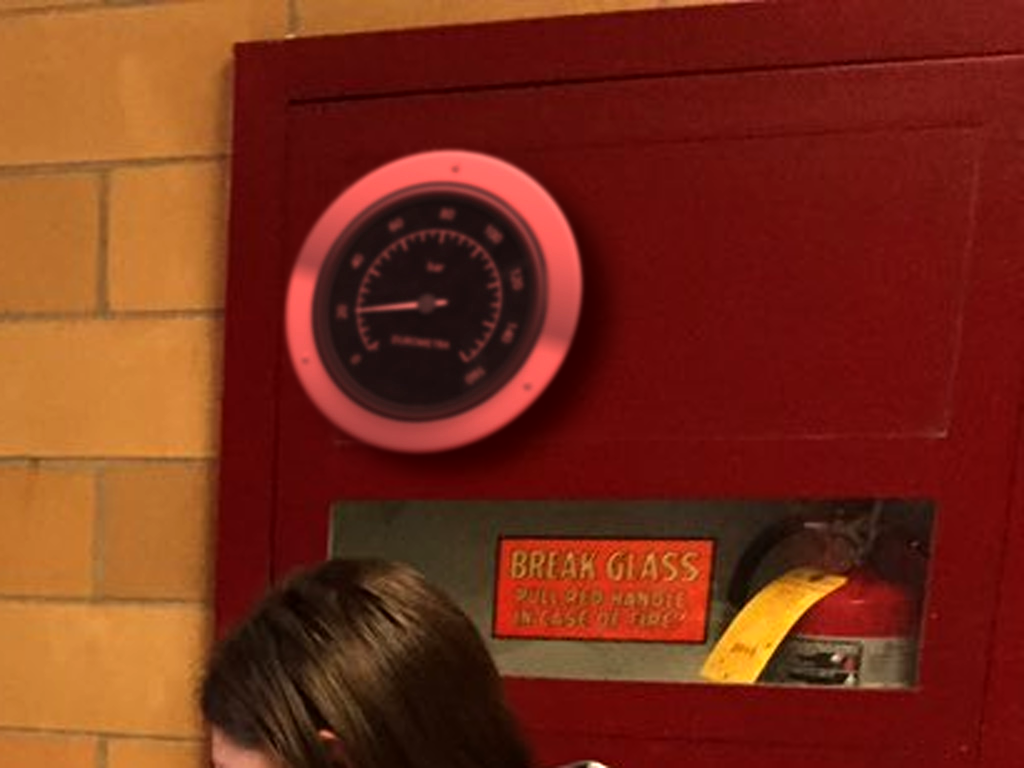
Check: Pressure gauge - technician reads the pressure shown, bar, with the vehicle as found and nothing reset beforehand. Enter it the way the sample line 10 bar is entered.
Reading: 20 bar
